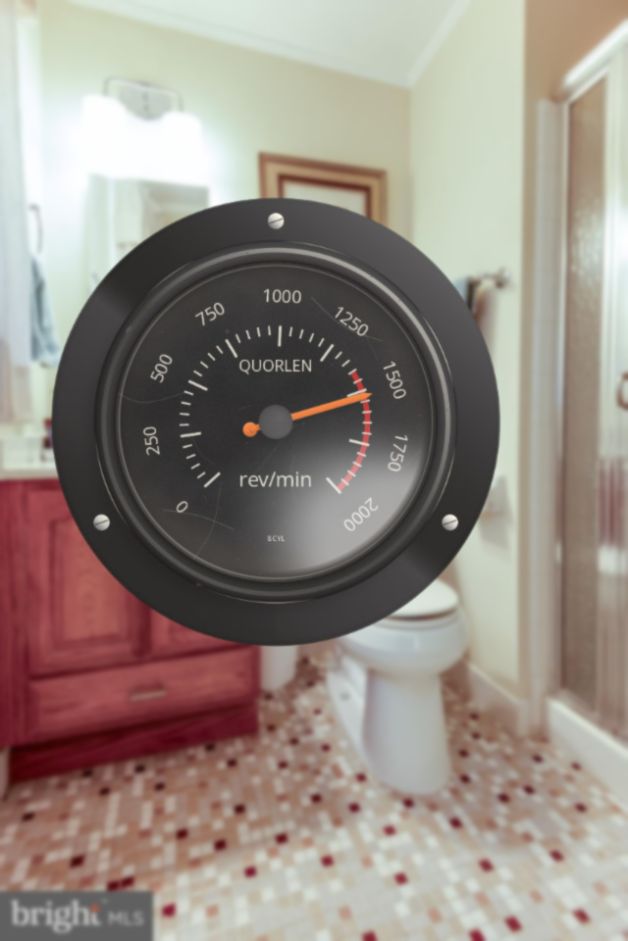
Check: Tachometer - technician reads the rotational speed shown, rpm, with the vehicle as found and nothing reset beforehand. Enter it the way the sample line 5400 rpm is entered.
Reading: 1525 rpm
